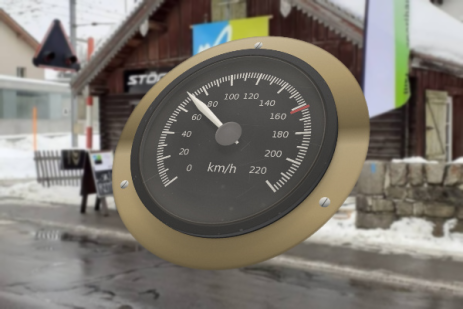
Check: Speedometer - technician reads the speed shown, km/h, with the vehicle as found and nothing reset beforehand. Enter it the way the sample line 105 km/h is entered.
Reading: 70 km/h
